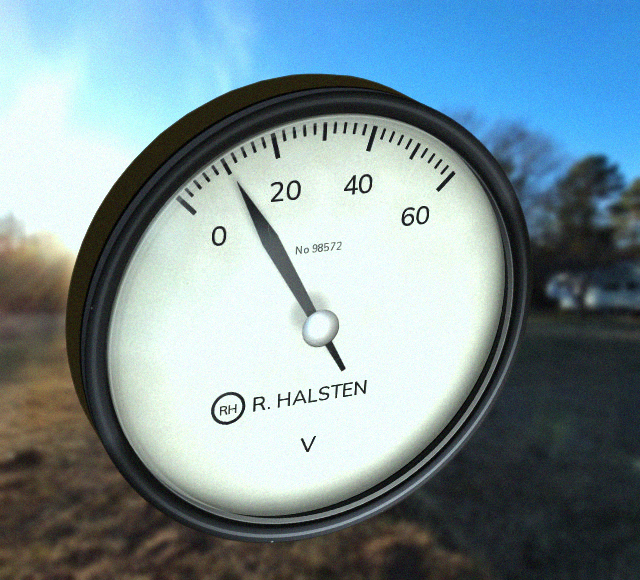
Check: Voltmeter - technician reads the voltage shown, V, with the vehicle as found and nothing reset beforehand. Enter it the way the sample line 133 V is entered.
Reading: 10 V
